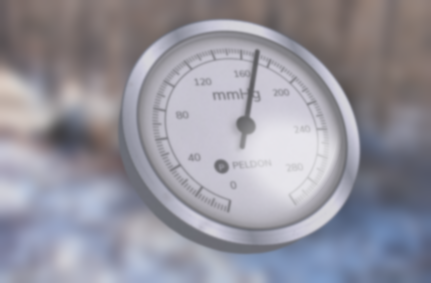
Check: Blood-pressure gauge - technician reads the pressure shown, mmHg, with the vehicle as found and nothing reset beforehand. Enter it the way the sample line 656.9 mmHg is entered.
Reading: 170 mmHg
